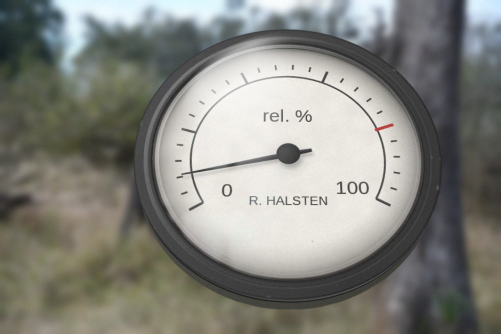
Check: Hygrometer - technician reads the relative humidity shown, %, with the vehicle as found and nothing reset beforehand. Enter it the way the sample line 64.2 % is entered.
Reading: 8 %
